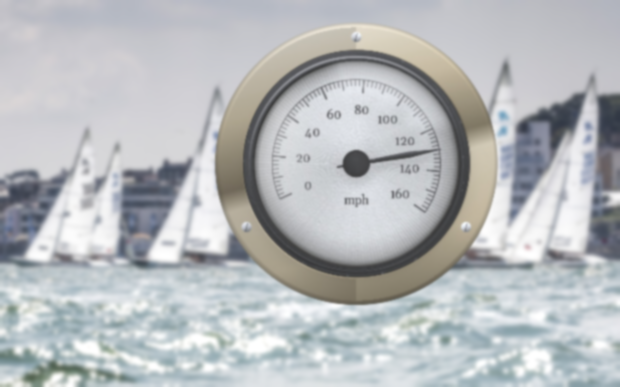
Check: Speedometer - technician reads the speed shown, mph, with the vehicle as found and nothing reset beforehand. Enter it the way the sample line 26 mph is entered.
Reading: 130 mph
